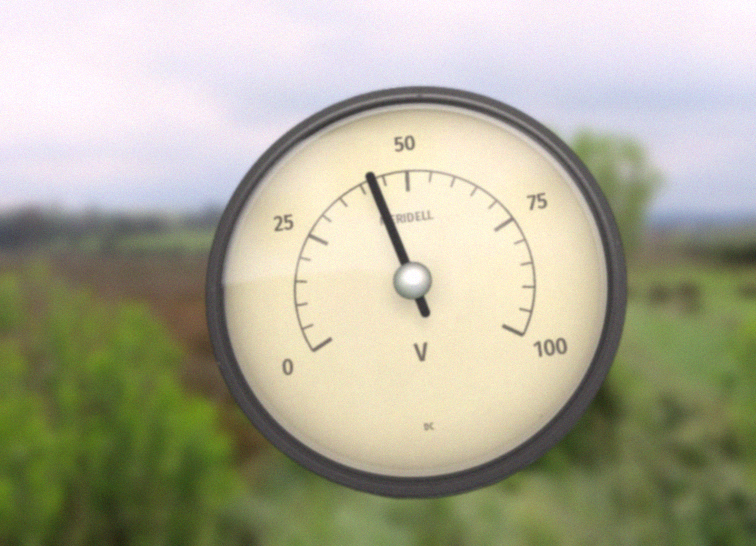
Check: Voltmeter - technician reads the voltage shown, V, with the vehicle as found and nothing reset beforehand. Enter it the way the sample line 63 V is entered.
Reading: 42.5 V
